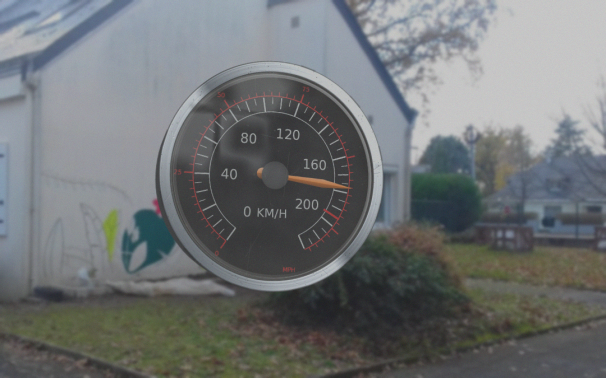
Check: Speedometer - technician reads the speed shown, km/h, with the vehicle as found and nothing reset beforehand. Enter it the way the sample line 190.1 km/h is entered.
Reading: 177.5 km/h
